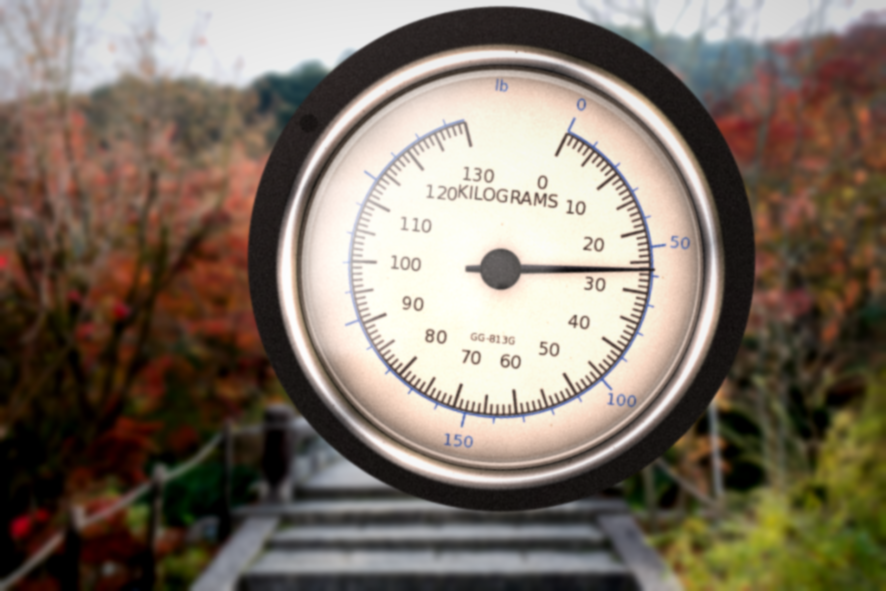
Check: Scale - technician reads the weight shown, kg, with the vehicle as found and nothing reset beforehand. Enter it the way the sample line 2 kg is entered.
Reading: 26 kg
